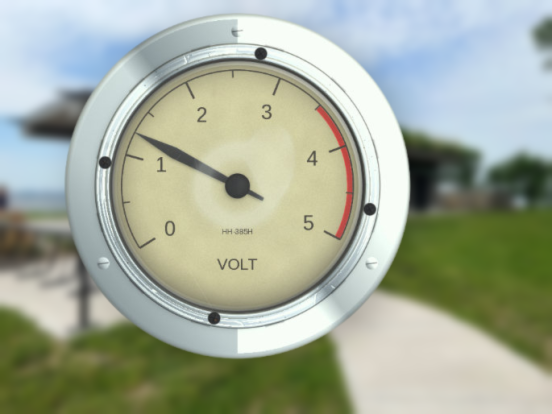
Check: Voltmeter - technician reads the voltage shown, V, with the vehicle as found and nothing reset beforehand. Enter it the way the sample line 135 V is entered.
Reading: 1.25 V
